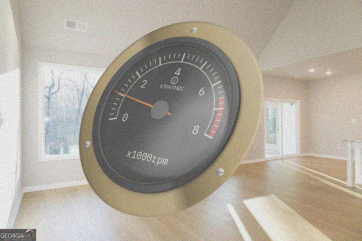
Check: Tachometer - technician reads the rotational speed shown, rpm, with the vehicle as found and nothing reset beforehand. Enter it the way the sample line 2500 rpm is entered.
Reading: 1000 rpm
